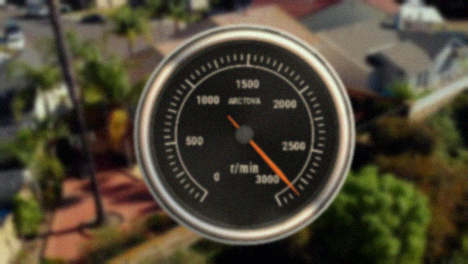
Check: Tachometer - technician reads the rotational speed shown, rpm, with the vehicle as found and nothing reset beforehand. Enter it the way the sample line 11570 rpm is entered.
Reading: 2850 rpm
